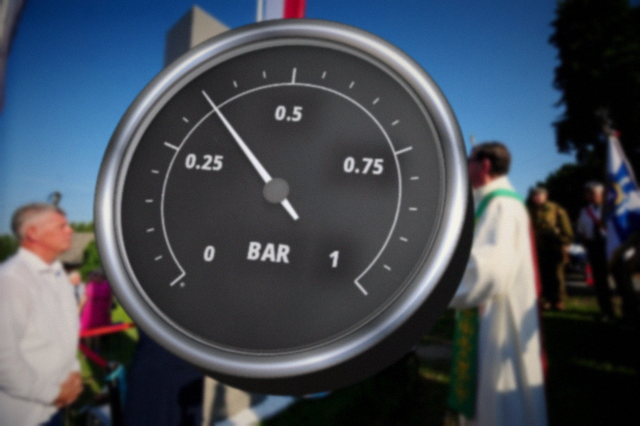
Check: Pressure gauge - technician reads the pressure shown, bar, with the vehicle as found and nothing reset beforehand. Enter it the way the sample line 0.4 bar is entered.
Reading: 0.35 bar
